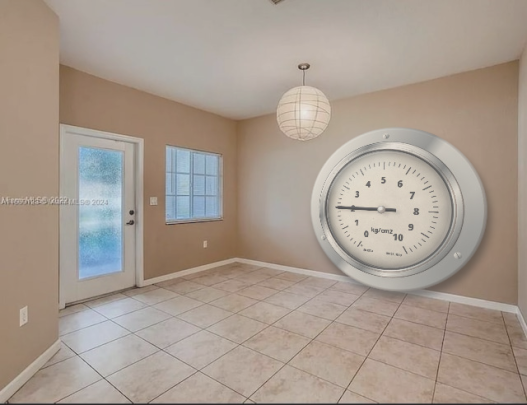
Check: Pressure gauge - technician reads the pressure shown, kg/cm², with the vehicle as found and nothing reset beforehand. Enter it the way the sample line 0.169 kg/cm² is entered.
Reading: 2 kg/cm²
